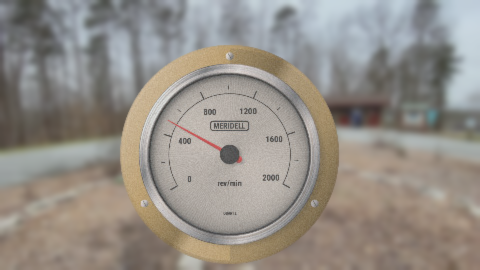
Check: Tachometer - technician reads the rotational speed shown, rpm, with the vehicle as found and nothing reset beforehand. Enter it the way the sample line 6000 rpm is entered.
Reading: 500 rpm
